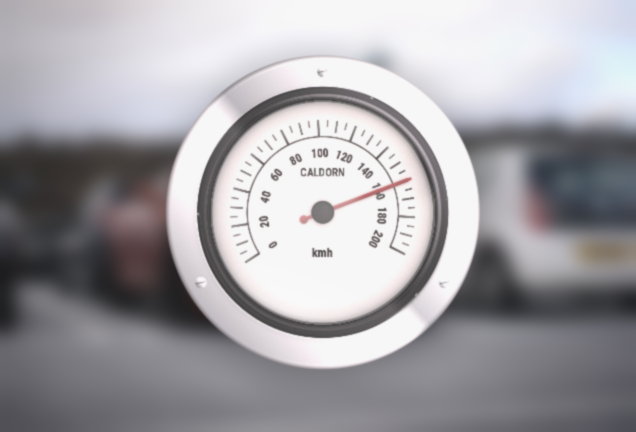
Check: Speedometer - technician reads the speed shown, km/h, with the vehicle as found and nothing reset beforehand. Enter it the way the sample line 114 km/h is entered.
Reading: 160 km/h
